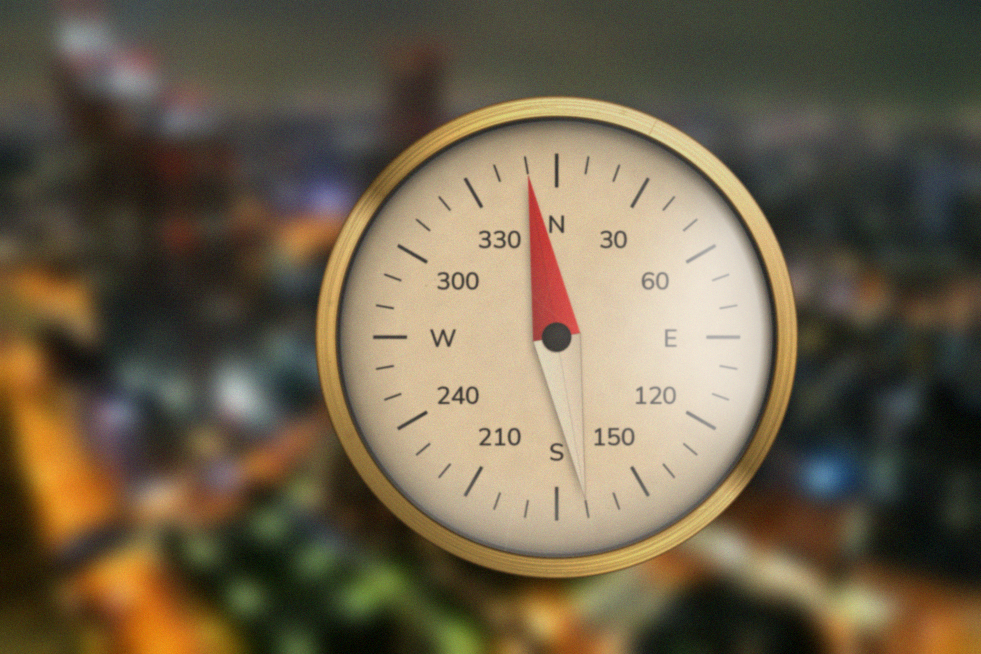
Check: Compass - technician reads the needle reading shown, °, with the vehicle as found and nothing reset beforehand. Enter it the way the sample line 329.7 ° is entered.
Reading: 350 °
